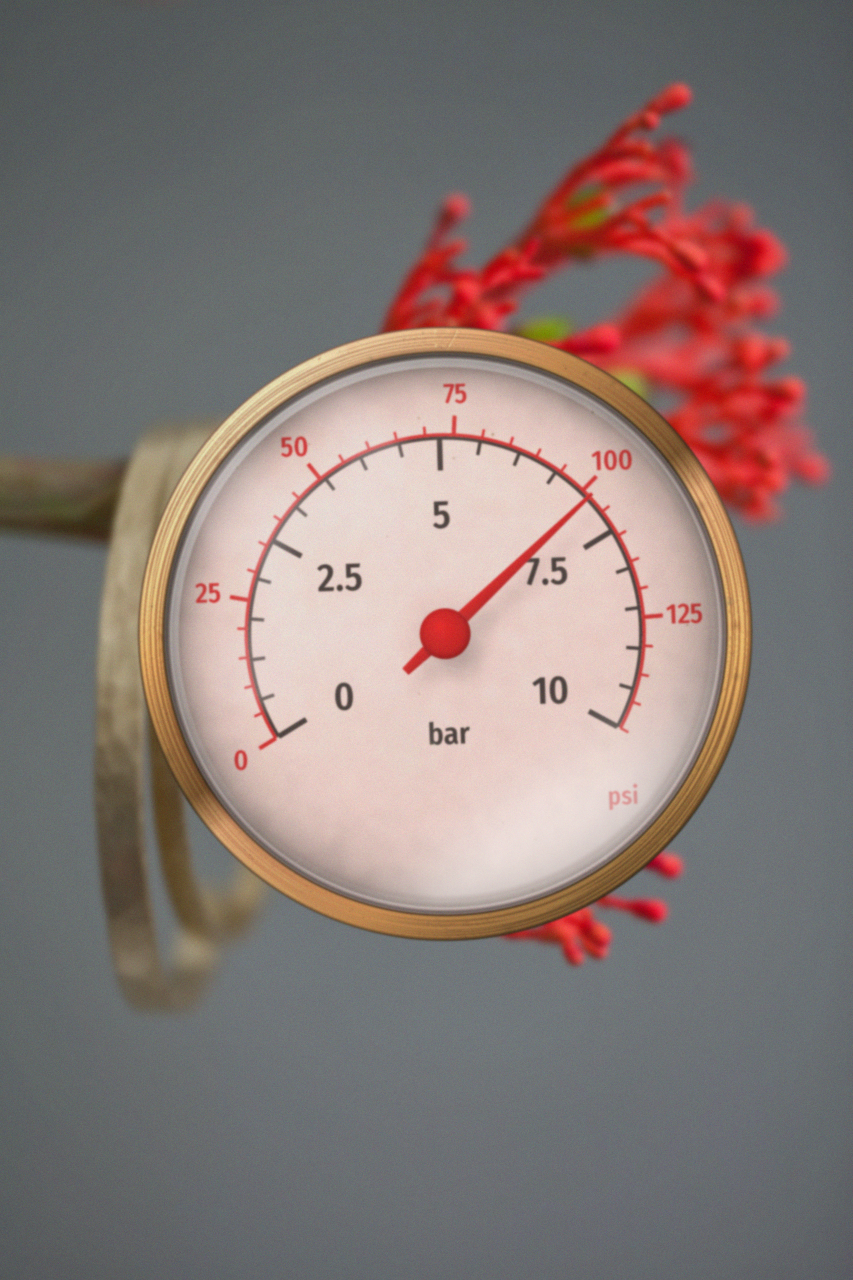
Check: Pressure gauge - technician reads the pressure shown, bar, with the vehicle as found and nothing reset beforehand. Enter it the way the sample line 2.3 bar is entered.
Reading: 7 bar
